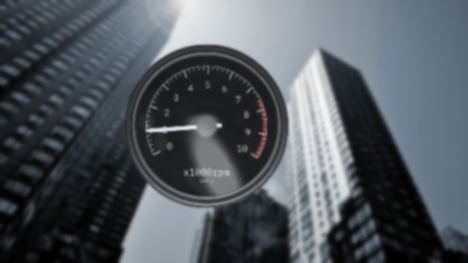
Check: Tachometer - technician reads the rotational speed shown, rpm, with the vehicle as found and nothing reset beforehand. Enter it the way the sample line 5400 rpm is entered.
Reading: 1000 rpm
